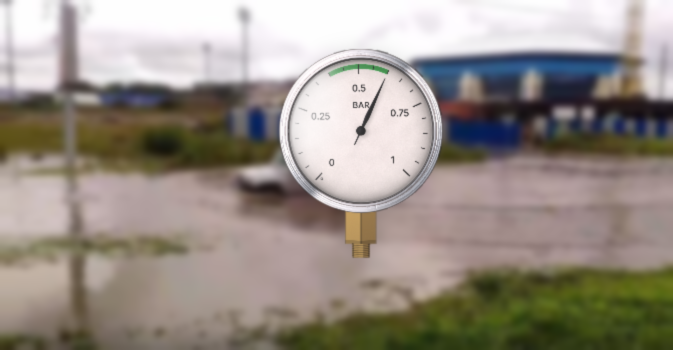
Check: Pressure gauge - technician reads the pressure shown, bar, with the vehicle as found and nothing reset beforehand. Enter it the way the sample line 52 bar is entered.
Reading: 0.6 bar
